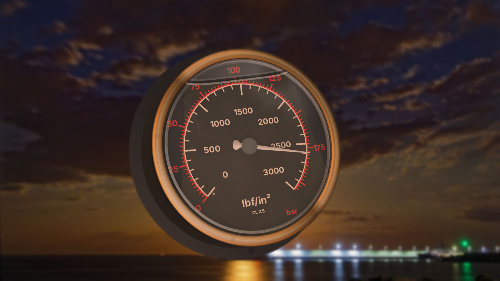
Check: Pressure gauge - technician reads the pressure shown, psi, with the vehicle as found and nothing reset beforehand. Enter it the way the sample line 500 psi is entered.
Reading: 2600 psi
